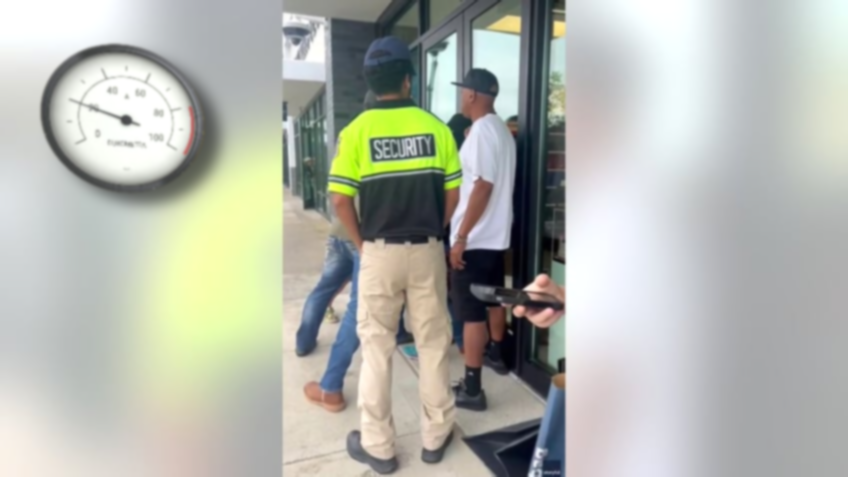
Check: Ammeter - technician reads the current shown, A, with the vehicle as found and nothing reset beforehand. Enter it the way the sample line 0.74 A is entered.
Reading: 20 A
